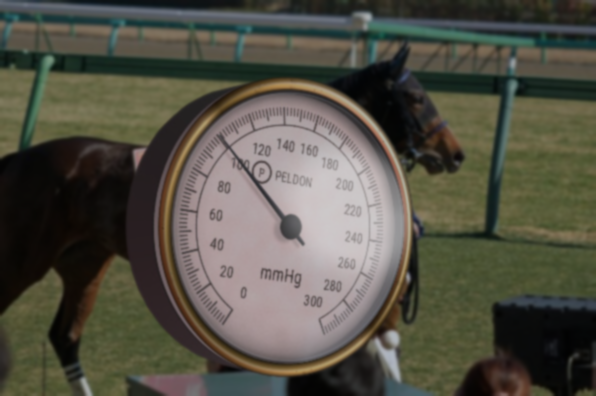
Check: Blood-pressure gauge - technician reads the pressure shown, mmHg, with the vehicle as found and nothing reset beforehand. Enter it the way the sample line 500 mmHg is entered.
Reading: 100 mmHg
